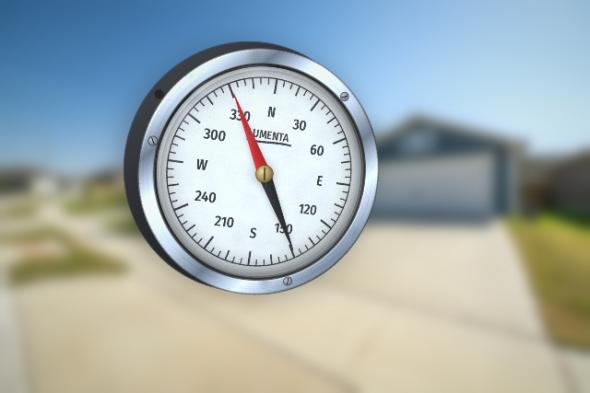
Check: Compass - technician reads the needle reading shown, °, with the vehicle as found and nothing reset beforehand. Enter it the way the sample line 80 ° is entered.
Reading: 330 °
